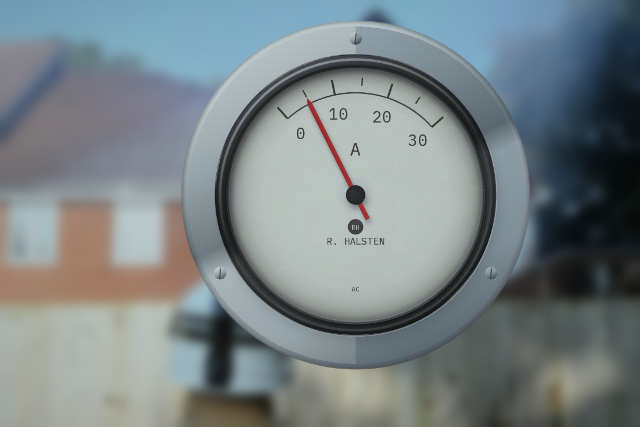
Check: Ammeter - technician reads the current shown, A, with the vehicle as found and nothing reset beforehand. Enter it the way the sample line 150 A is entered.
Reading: 5 A
